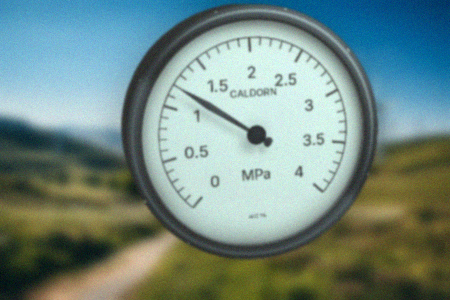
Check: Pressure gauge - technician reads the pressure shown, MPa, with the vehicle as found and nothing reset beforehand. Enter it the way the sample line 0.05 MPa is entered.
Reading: 1.2 MPa
